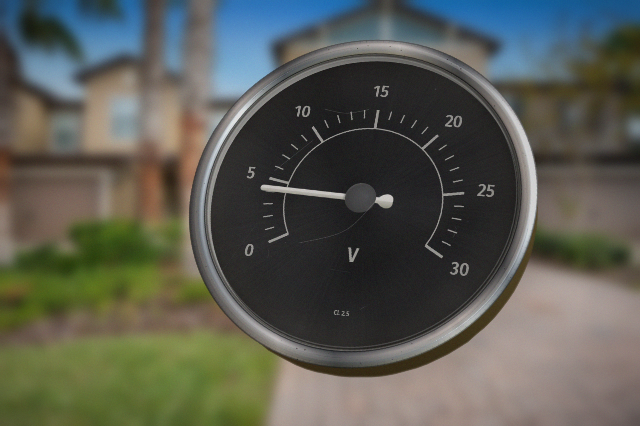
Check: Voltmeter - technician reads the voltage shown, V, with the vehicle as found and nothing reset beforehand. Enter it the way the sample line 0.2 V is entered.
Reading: 4 V
